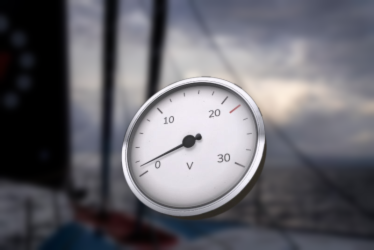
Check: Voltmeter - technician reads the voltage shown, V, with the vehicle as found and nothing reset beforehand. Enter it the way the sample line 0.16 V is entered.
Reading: 1 V
